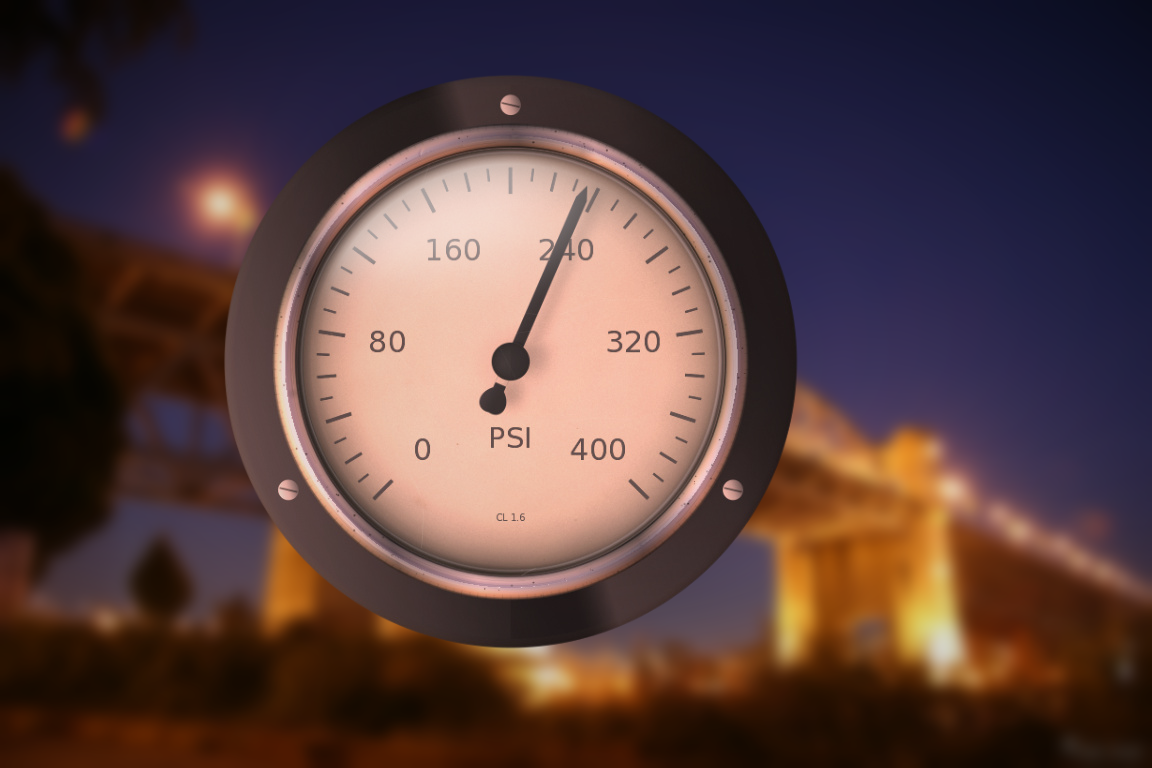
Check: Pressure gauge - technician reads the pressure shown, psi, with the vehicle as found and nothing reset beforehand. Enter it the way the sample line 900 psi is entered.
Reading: 235 psi
